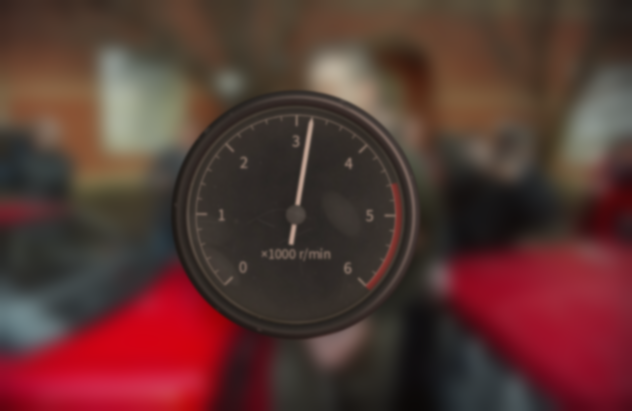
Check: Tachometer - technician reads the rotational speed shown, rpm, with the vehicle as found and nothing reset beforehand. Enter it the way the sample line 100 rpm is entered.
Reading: 3200 rpm
